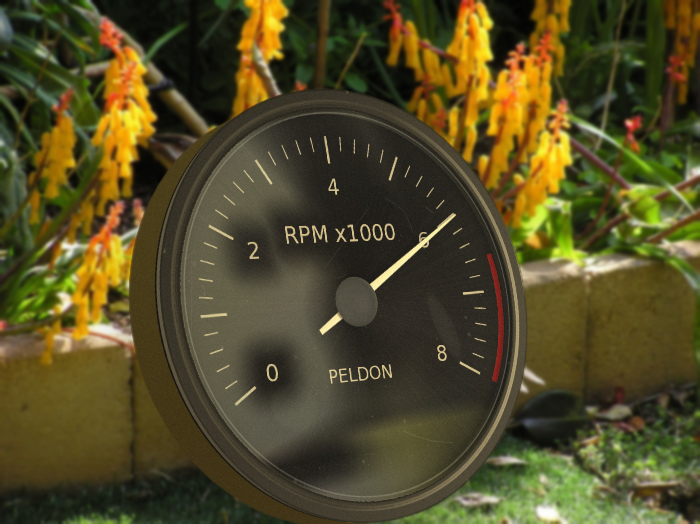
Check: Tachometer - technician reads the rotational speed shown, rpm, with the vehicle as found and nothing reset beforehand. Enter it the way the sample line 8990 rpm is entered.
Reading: 6000 rpm
